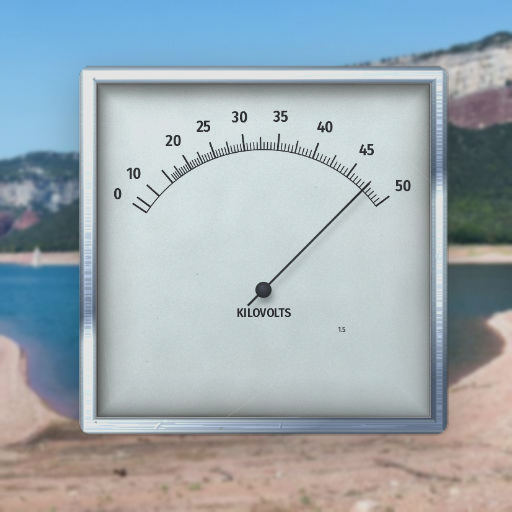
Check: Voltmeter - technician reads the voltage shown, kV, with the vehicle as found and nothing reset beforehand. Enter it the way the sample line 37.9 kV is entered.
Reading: 47.5 kV
